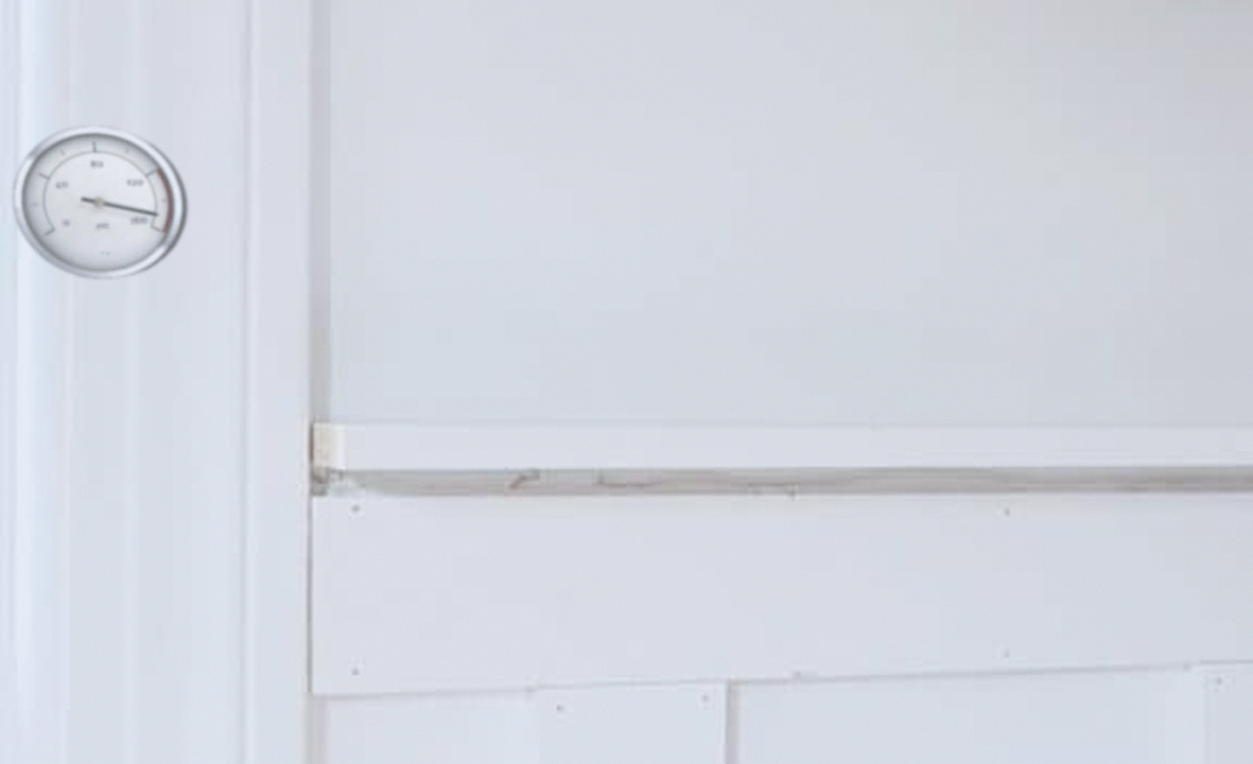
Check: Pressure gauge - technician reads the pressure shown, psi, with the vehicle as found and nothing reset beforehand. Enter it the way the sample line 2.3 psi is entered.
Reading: 150 psi
